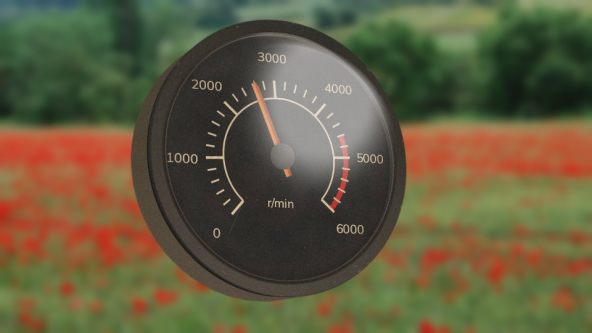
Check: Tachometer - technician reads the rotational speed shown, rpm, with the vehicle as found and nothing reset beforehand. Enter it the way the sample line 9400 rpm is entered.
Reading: 2600 rpm
